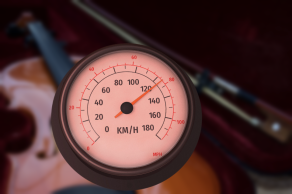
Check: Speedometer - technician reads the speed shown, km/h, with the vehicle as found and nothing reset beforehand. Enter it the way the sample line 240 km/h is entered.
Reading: 125 km/h
